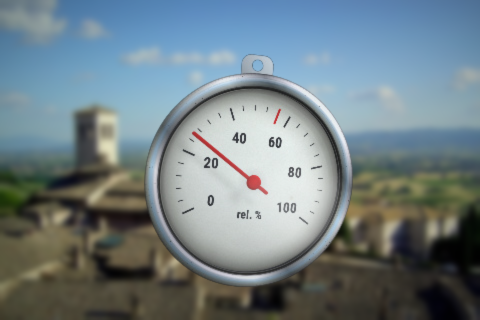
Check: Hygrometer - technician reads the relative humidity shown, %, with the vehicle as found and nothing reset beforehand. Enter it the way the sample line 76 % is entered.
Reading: 26 %
